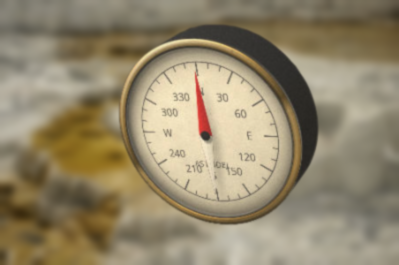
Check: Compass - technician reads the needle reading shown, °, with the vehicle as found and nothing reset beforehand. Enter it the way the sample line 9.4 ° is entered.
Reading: 0 °
